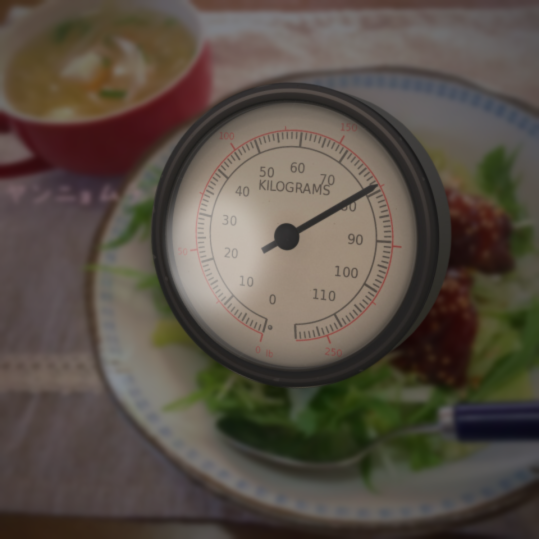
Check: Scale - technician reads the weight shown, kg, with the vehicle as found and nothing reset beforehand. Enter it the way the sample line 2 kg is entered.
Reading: 79 kg
